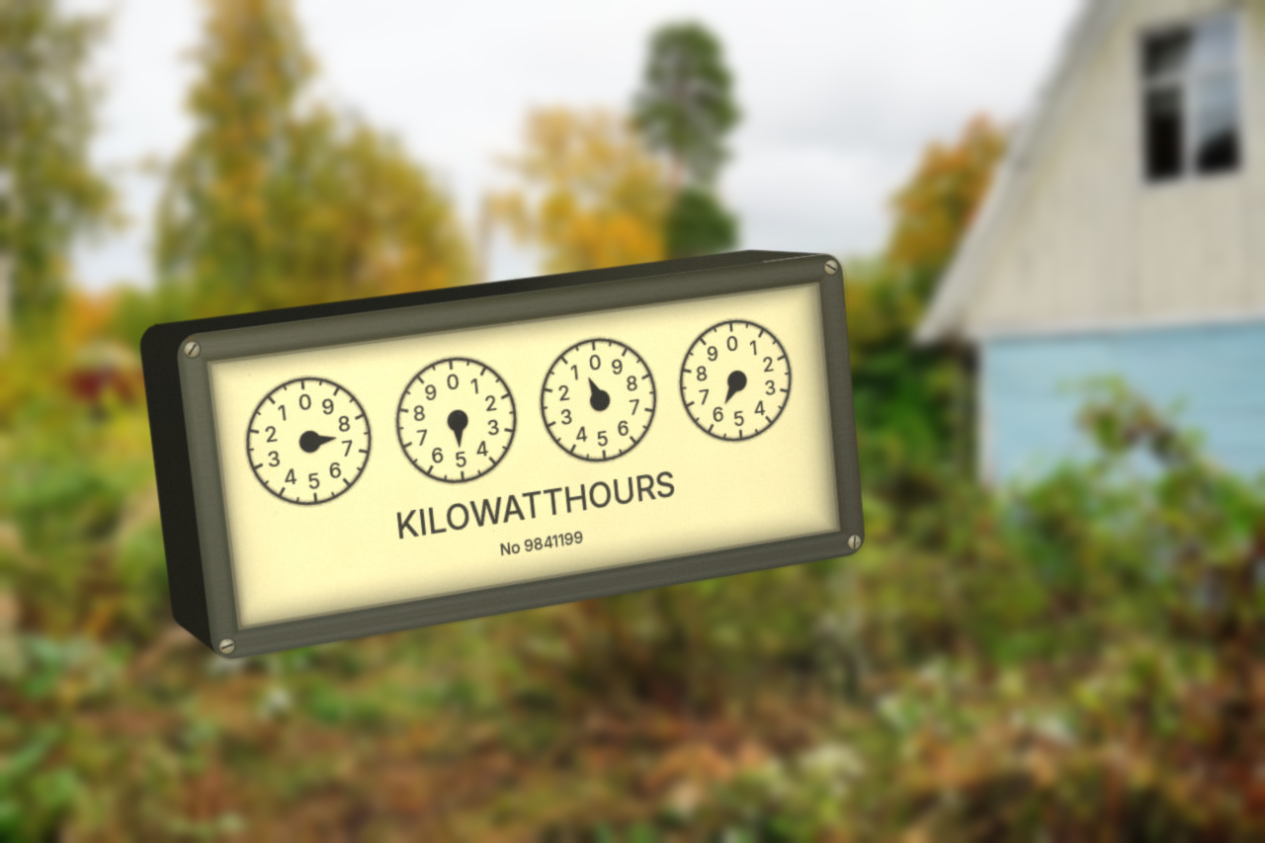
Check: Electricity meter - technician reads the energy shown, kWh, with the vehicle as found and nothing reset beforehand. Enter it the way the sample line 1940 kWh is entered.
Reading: 7506 kWh
